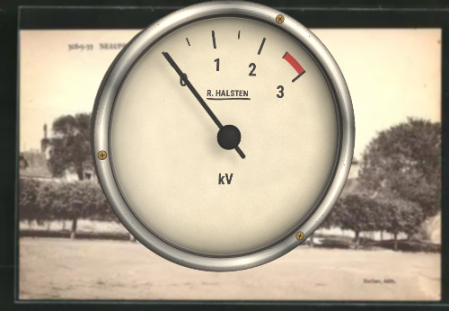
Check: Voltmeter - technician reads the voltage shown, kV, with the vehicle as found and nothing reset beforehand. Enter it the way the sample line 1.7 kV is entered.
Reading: 0 kV
